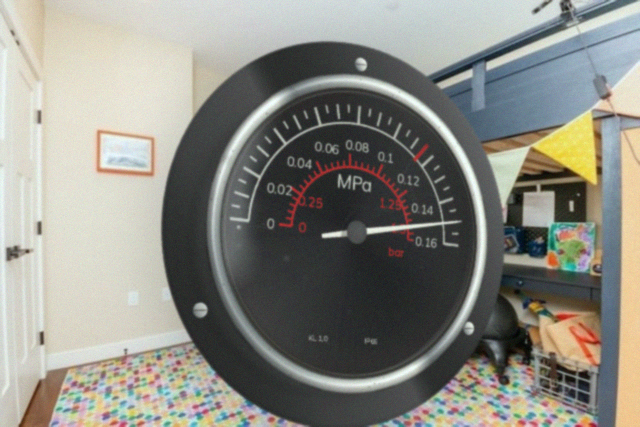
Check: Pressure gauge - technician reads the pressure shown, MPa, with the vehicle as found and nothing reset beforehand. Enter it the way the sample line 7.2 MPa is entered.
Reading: 0.15 MPa
